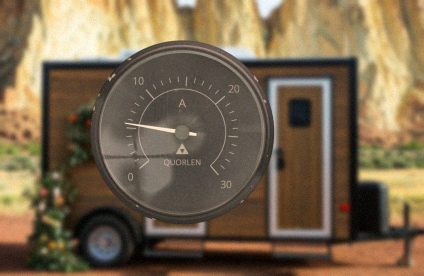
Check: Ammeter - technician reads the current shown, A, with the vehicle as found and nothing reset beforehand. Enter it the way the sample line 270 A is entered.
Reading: 5.5 A
